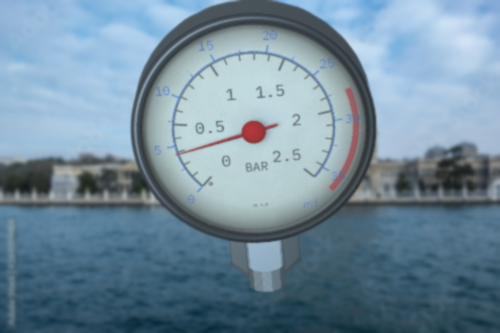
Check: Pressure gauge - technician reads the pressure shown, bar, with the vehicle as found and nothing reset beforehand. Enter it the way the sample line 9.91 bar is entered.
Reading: 0.3 bar
